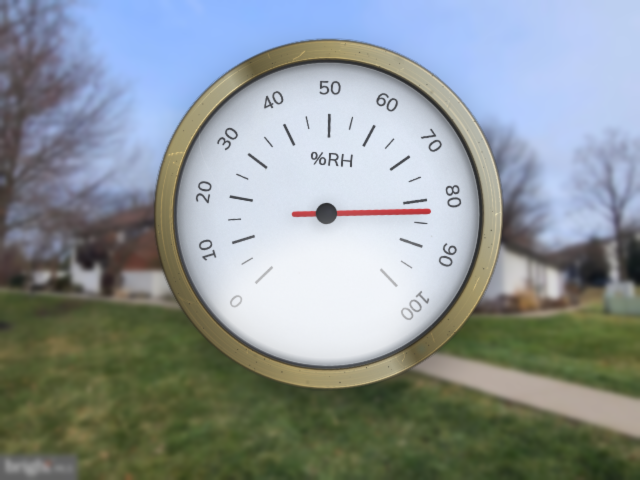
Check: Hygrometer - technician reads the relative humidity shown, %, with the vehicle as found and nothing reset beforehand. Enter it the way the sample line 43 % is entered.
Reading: 82.5 %
